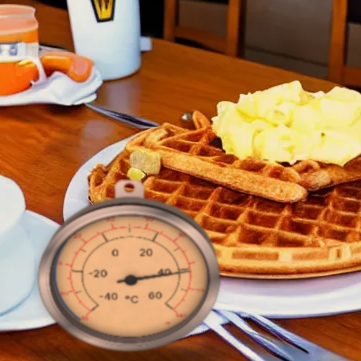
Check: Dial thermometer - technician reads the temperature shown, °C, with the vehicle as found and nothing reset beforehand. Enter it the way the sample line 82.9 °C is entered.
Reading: 40 °C
